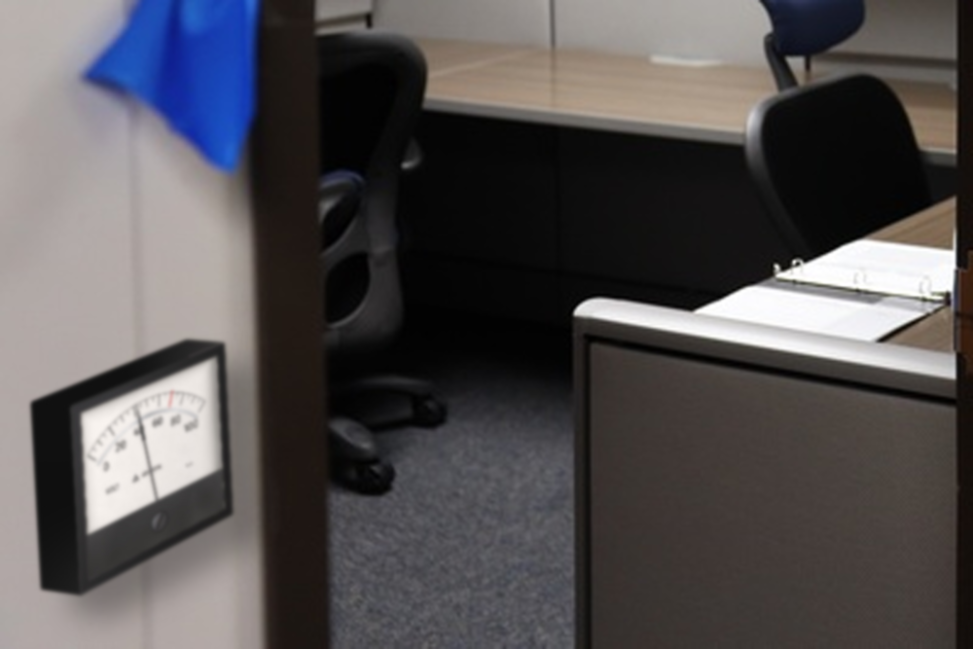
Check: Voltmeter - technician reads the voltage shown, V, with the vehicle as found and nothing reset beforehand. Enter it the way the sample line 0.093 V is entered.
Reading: 40 V
